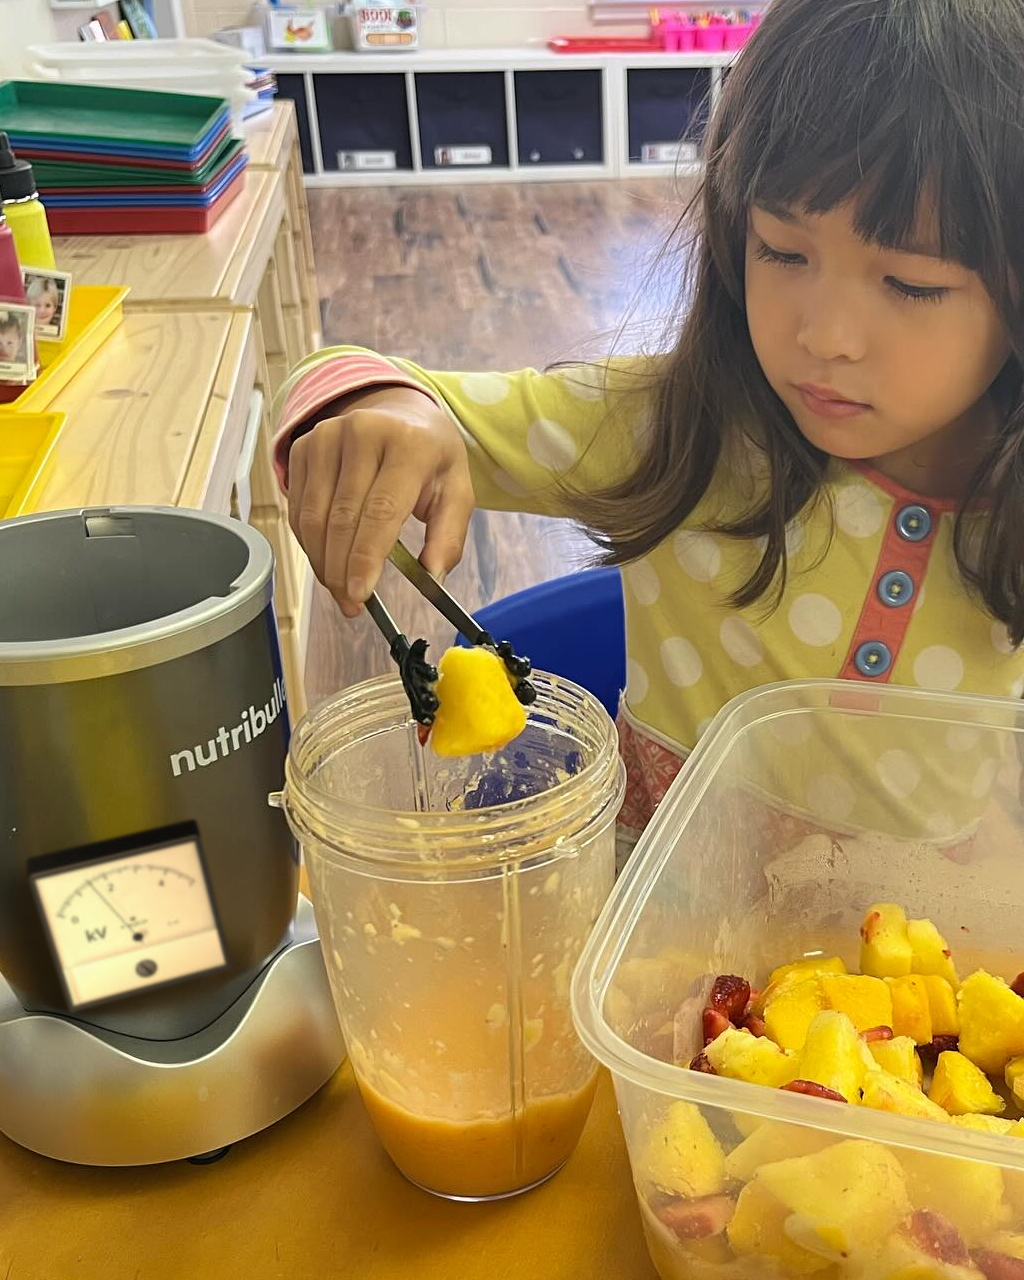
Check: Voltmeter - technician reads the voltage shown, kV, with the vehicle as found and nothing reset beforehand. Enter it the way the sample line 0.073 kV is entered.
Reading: 1.5 kV
